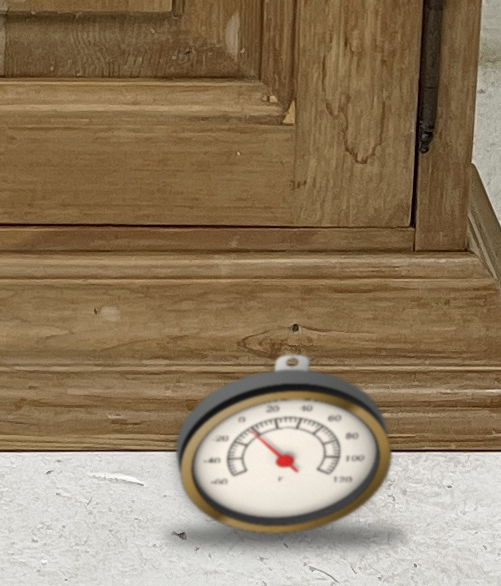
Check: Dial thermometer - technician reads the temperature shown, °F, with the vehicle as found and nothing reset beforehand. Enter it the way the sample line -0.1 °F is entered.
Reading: 0 °F
